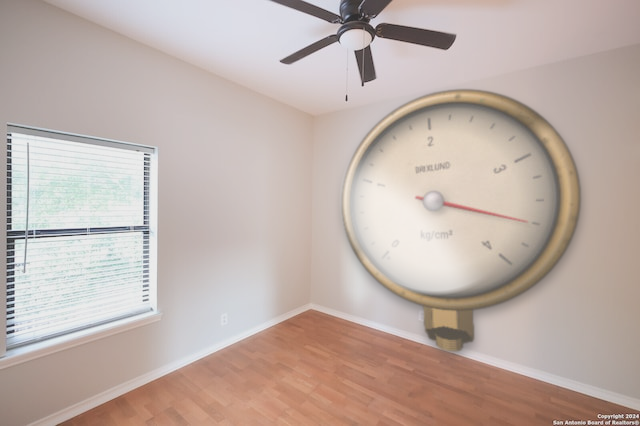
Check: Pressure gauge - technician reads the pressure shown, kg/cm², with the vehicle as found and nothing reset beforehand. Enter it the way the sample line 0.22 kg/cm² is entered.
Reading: 3.6 kg/cm²
